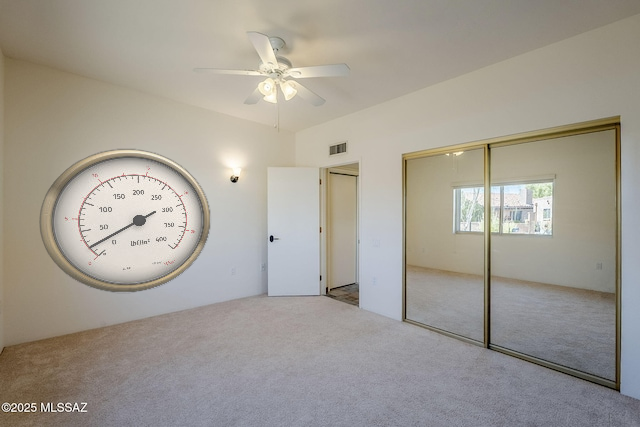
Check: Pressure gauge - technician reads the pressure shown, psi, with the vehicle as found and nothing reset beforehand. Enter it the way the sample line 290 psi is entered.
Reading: 20 psi
